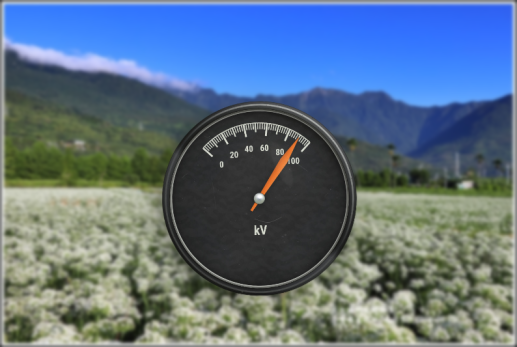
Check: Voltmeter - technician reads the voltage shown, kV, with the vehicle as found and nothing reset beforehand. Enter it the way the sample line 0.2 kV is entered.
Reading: 90 kV
